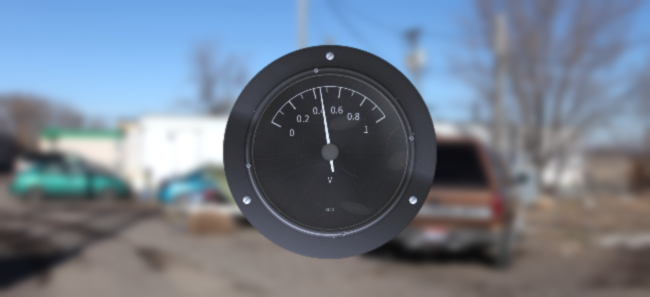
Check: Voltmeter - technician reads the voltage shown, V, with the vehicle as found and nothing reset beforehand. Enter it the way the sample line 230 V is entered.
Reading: 0.45 V
